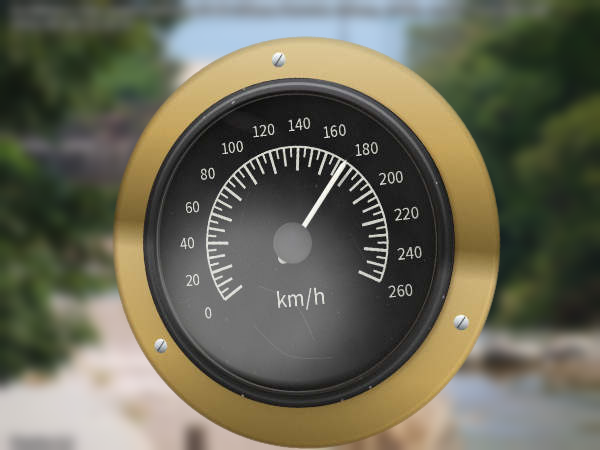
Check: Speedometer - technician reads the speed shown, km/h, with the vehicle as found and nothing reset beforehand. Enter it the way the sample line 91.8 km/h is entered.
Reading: 175 km/h
